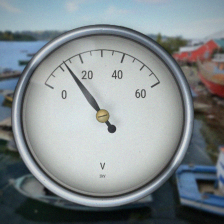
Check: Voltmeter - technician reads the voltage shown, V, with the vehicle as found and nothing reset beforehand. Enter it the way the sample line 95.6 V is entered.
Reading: 12.5 V
